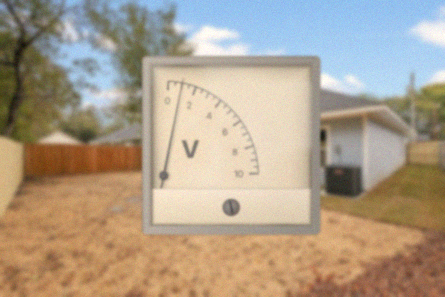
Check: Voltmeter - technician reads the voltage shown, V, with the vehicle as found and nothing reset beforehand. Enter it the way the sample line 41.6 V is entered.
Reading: 1 V
